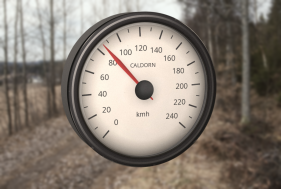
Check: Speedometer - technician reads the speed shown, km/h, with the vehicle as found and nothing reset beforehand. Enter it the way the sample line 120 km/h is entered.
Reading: 85 km/h
